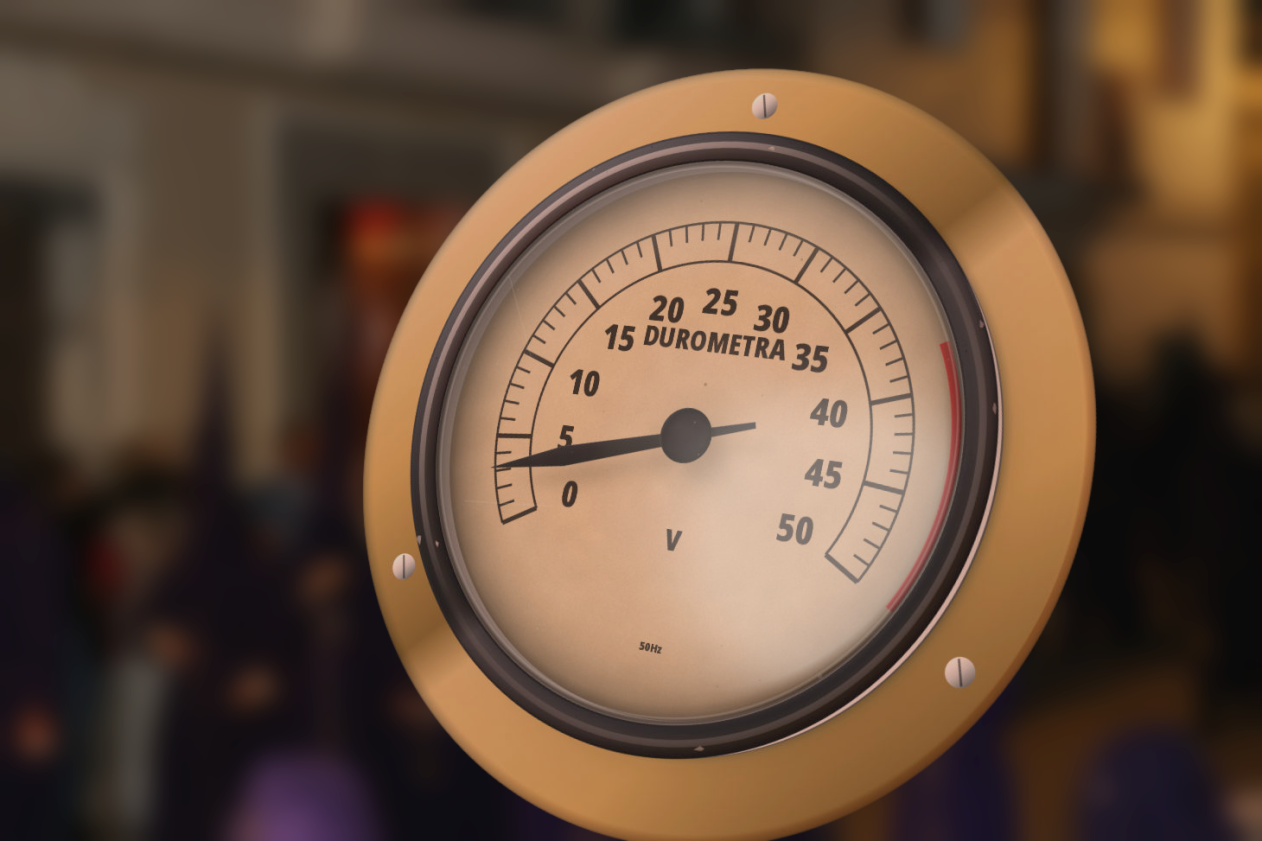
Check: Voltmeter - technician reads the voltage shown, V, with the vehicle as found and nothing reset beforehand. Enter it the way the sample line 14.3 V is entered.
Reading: 3 V
